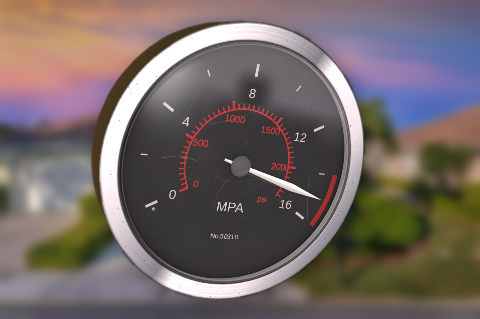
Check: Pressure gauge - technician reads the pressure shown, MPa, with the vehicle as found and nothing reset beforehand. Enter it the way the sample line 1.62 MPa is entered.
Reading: 15 MPa
